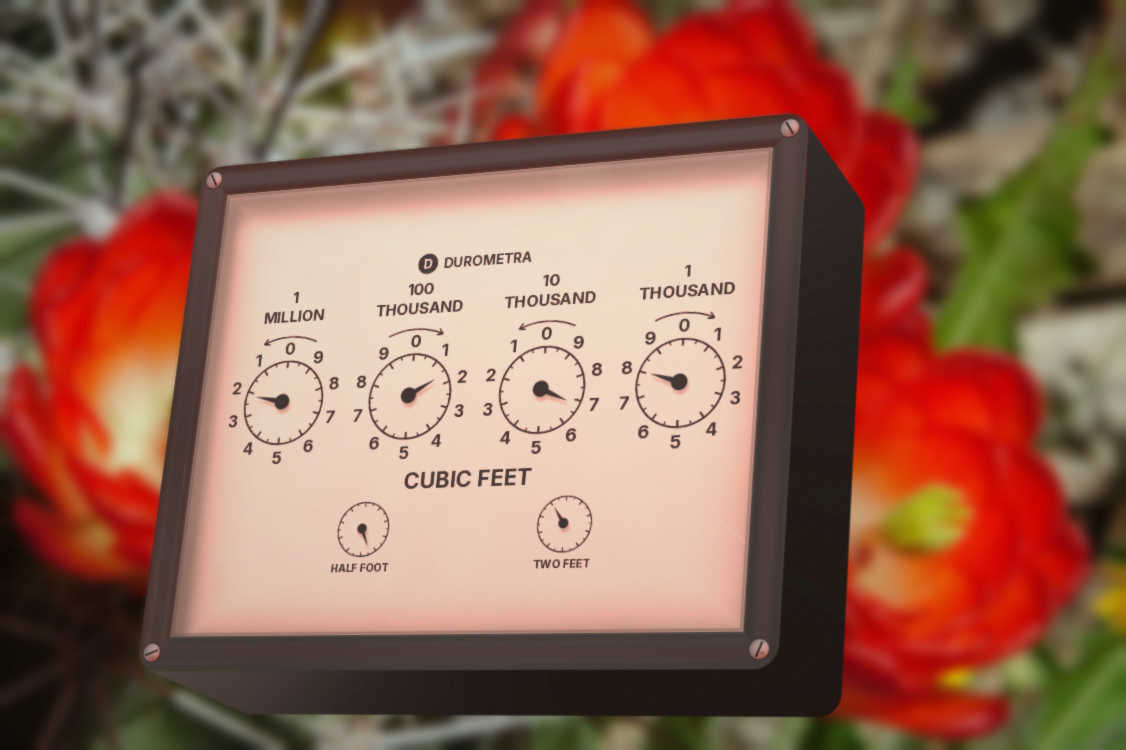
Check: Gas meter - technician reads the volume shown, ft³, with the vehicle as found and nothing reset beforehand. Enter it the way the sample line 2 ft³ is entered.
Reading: 216800 ft³
